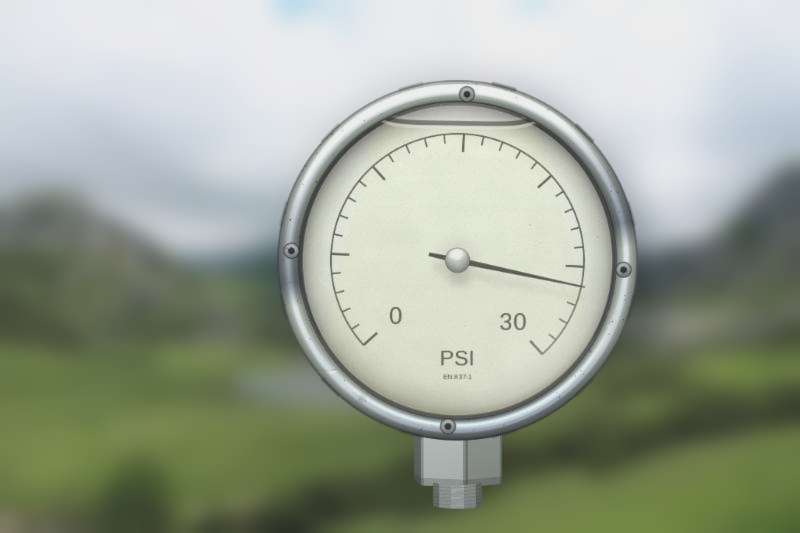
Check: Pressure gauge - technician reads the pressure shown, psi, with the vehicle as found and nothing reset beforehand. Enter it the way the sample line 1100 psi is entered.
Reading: 26 psi
